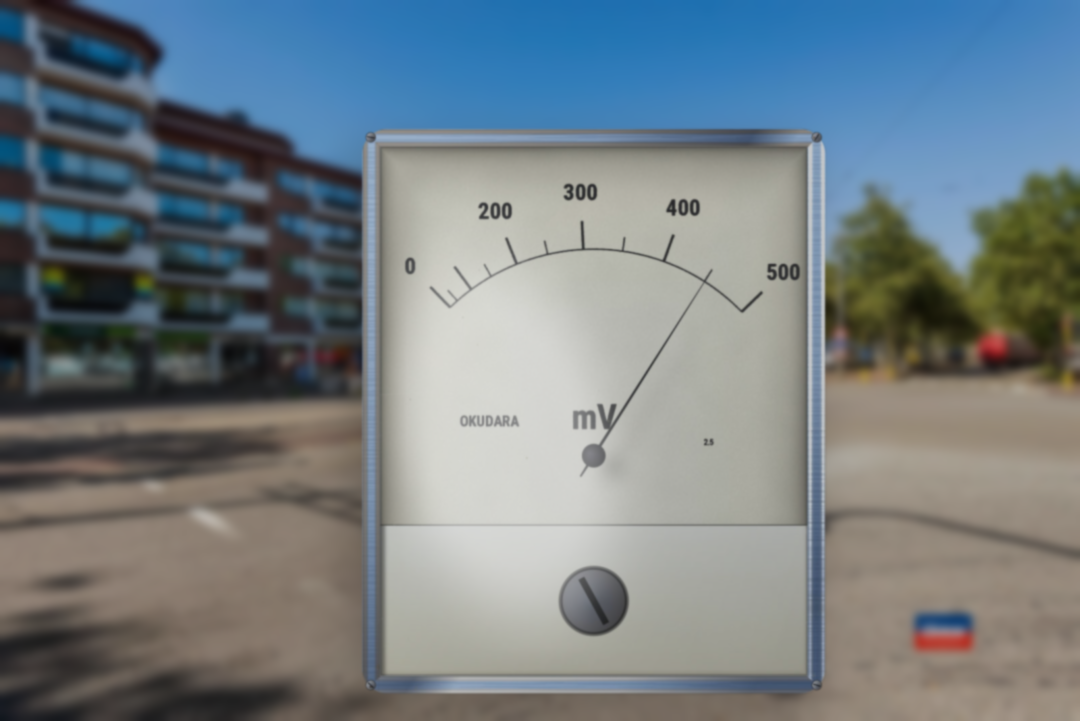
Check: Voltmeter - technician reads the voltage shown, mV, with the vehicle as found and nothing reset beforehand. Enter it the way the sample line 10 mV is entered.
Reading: 450 mV
